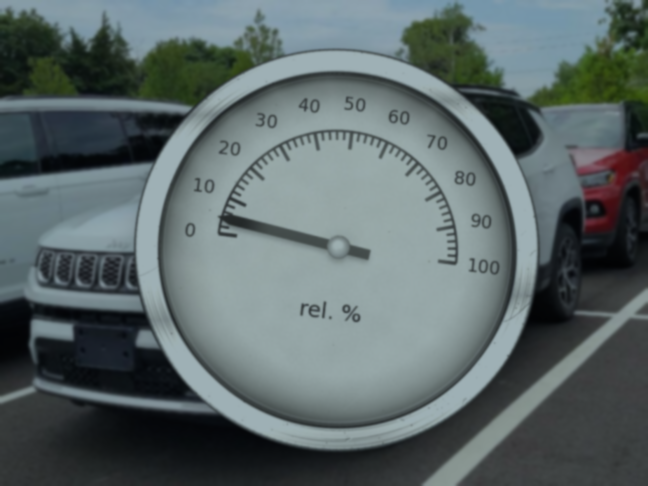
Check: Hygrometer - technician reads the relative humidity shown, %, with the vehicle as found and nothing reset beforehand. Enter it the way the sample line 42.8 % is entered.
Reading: 4 %
